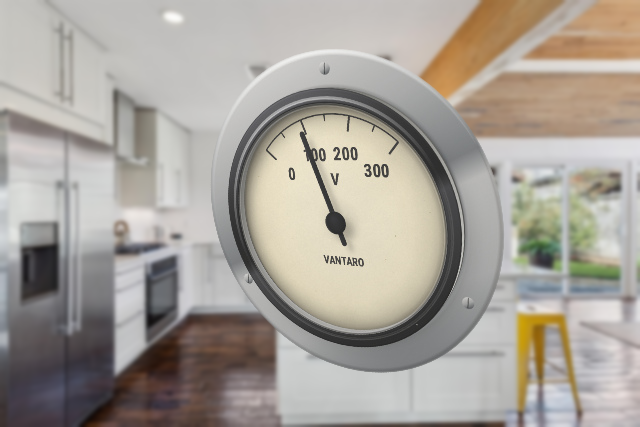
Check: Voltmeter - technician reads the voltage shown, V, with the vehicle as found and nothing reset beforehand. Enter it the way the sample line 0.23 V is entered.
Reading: 100 V
